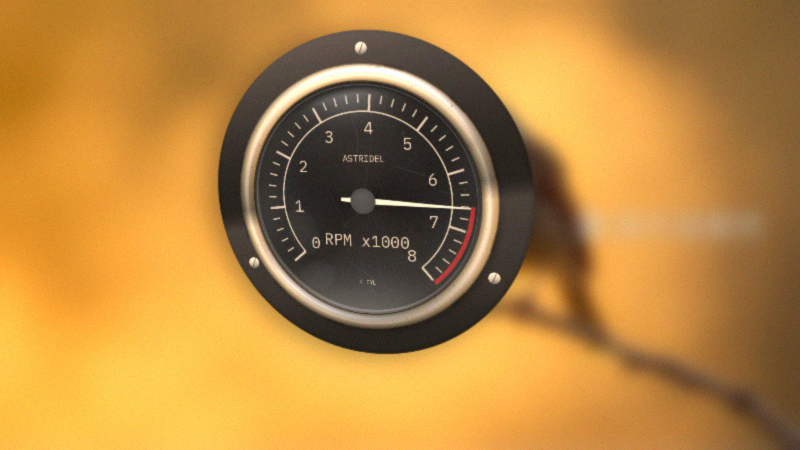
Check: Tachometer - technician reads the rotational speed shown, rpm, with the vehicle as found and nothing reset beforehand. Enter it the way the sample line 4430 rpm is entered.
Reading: 6600 rpm
